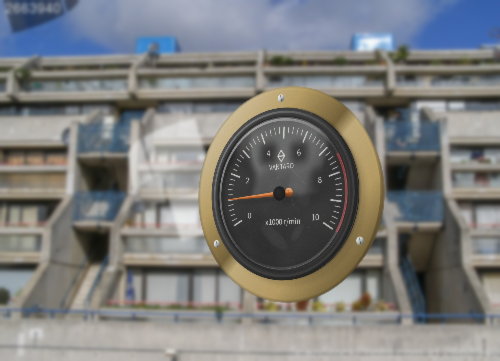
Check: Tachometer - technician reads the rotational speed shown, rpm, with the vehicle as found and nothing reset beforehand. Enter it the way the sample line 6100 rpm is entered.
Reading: 1000 rpm
